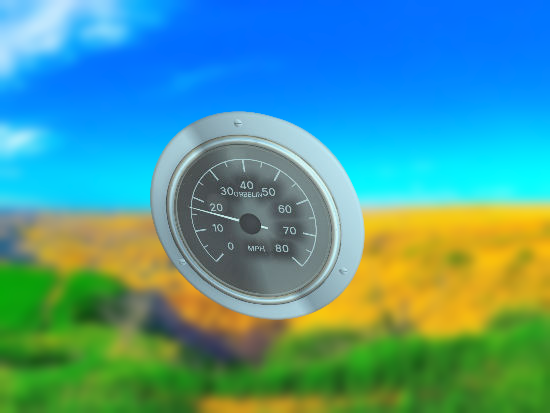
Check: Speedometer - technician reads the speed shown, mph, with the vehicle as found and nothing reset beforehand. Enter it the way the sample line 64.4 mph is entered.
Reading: 17.5 mph
